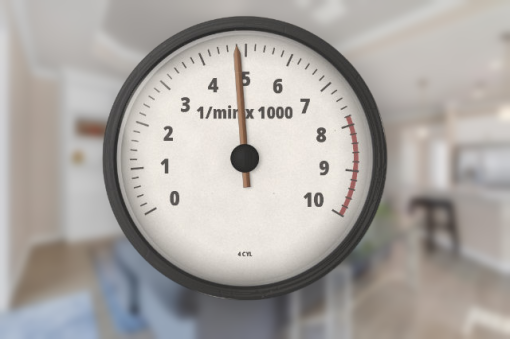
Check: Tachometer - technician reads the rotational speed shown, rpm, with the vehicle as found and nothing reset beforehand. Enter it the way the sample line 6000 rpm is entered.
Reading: 4800 rpm
